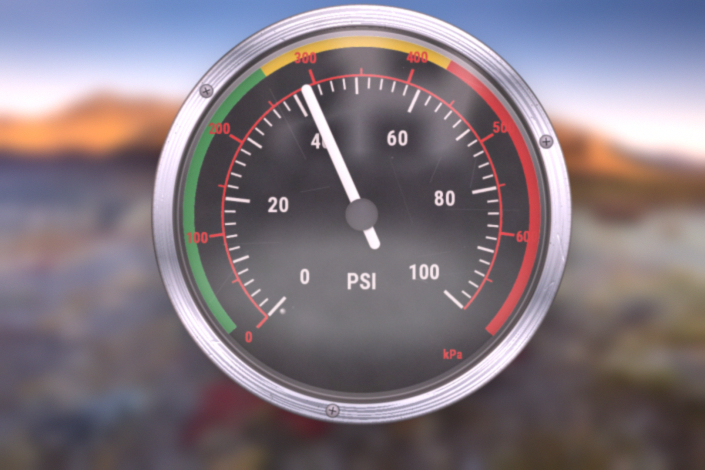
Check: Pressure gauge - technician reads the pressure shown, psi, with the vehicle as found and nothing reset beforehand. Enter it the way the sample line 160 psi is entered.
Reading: 42 psi
